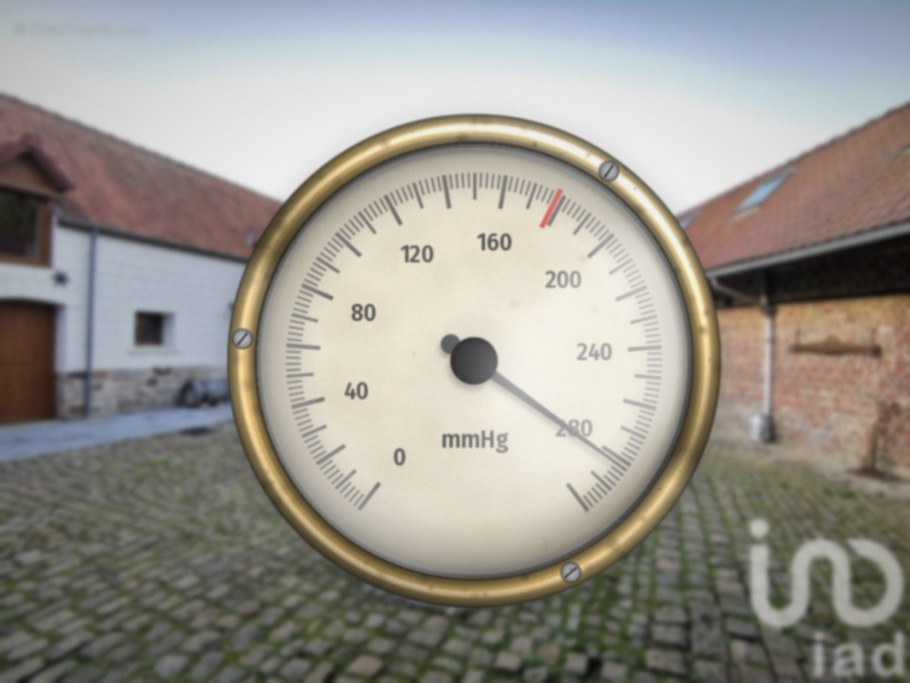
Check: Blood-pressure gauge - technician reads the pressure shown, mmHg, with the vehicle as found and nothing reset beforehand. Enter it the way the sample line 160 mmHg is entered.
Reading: 282 mmHg
